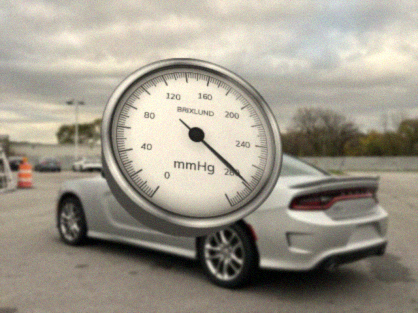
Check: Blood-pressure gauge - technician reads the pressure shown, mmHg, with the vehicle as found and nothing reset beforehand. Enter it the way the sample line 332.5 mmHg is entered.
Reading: 280 mmHg
